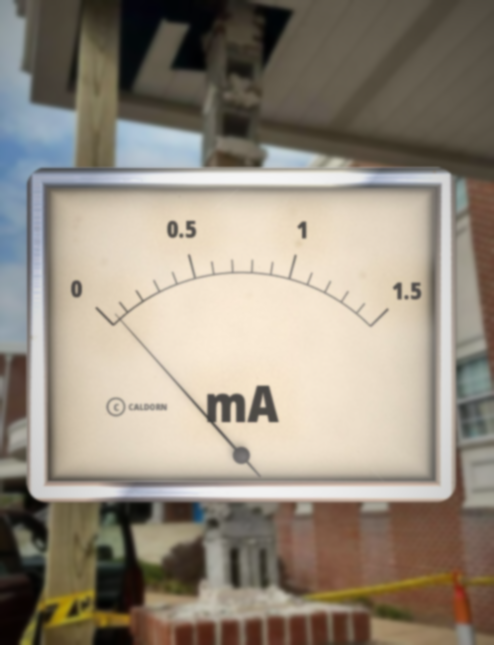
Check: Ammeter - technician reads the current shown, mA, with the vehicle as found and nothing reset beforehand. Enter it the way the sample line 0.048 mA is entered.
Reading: 0.05 mA
